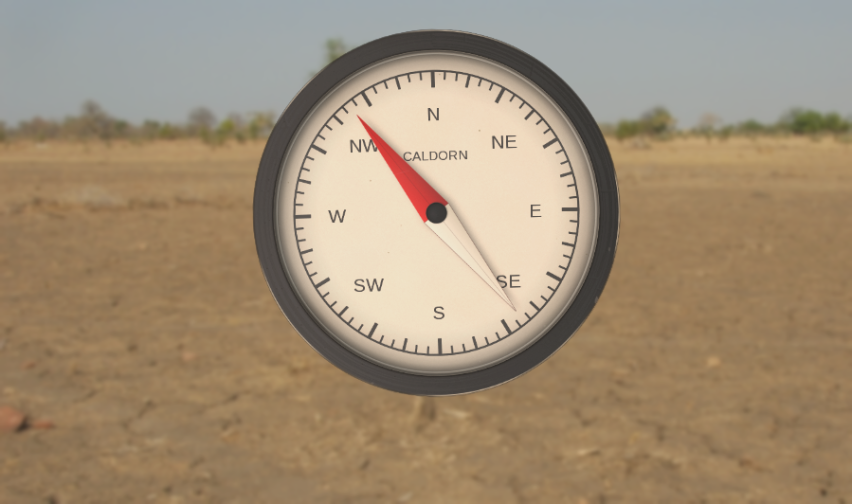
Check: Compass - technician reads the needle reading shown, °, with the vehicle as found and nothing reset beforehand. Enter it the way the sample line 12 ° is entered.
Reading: 322.5 °
